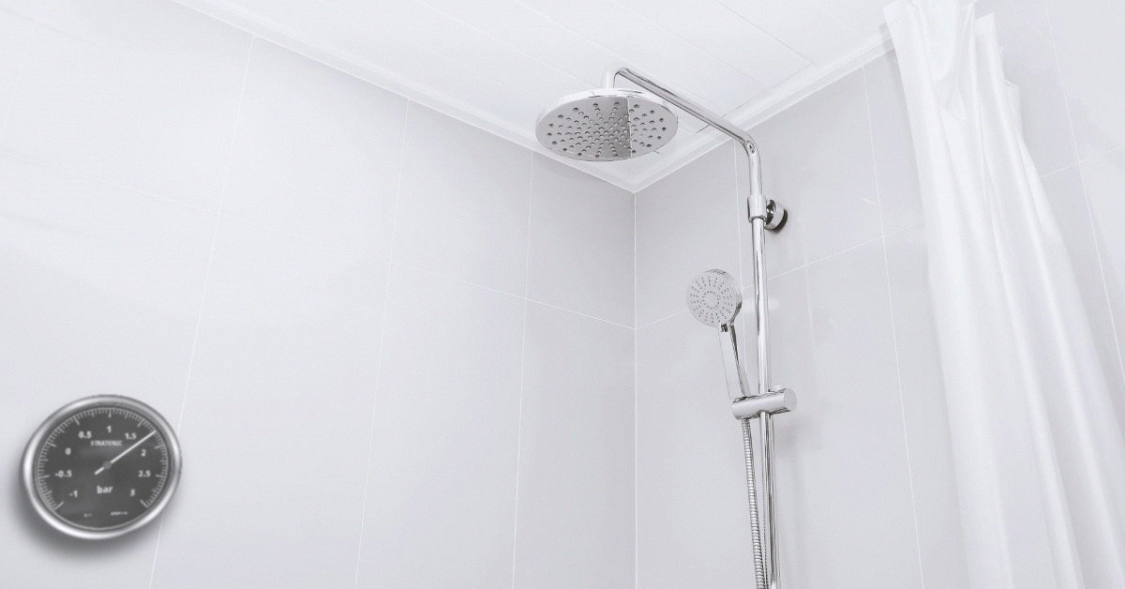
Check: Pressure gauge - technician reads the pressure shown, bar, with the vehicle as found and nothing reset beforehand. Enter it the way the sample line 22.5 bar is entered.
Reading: 1.75 bar
